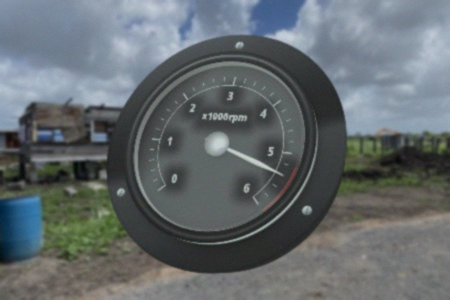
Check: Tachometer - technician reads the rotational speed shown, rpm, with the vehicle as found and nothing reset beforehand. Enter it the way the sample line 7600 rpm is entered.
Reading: 5400 rpm
